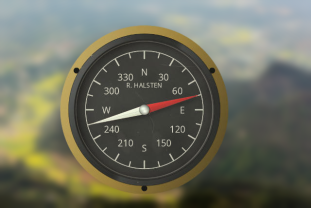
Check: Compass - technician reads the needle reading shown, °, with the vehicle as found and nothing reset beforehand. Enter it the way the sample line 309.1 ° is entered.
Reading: 75 °
